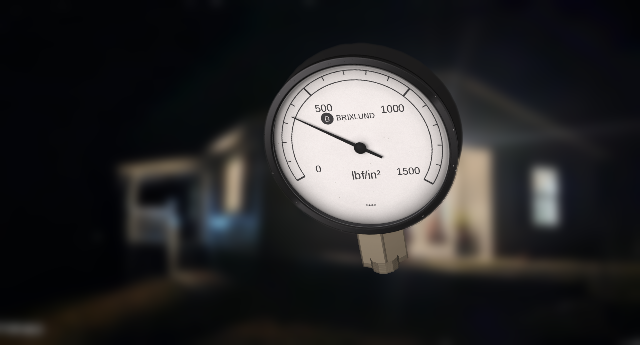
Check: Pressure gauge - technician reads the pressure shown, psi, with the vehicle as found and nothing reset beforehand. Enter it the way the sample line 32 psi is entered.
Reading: 350 psi
